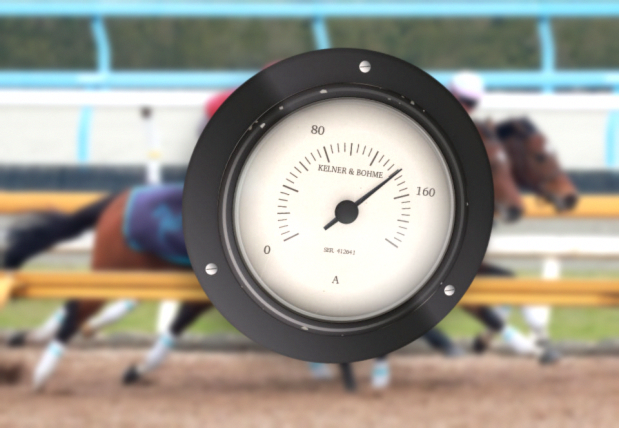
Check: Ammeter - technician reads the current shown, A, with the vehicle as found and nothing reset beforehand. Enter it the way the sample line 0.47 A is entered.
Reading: 140 A
